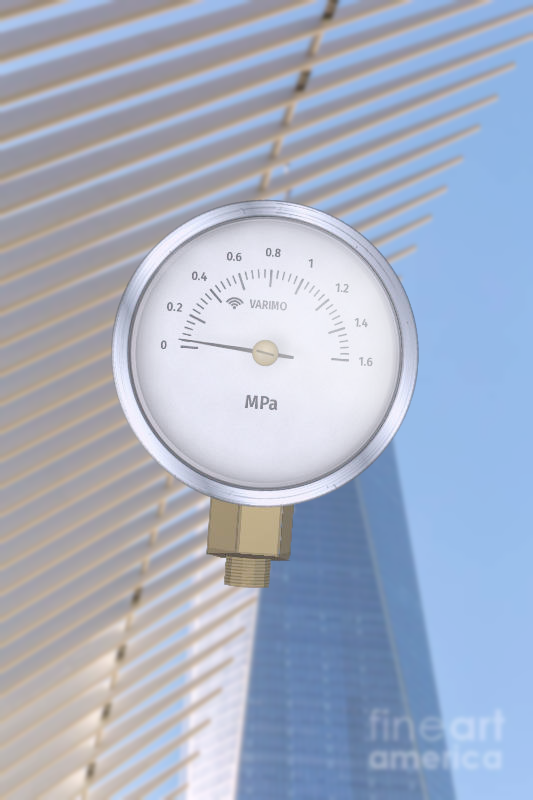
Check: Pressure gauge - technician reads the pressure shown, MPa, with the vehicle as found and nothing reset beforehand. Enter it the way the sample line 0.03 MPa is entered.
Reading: 0.04 MPa
